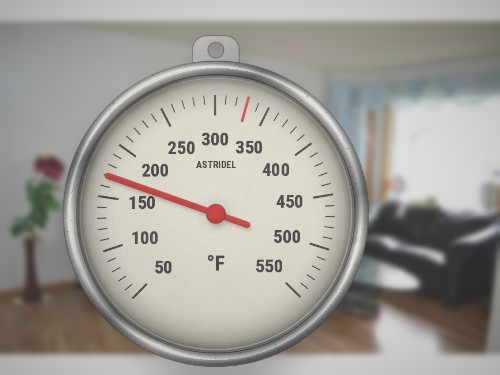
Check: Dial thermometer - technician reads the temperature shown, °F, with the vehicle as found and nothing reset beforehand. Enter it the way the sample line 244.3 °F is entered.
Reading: 170 °F
